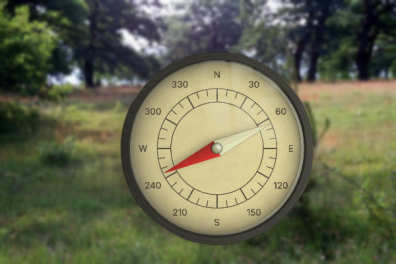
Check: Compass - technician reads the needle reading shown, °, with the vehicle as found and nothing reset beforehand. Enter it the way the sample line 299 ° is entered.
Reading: 245 °
